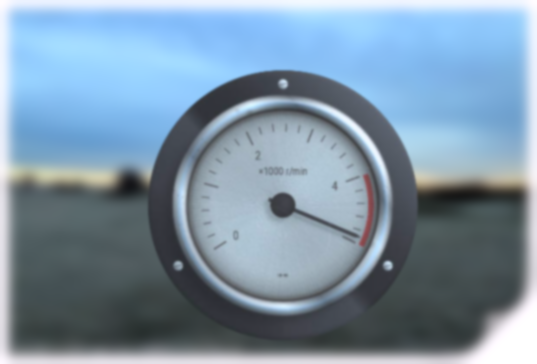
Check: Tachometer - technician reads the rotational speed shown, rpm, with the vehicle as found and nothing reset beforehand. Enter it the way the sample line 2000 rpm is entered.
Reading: 4900 rpm
